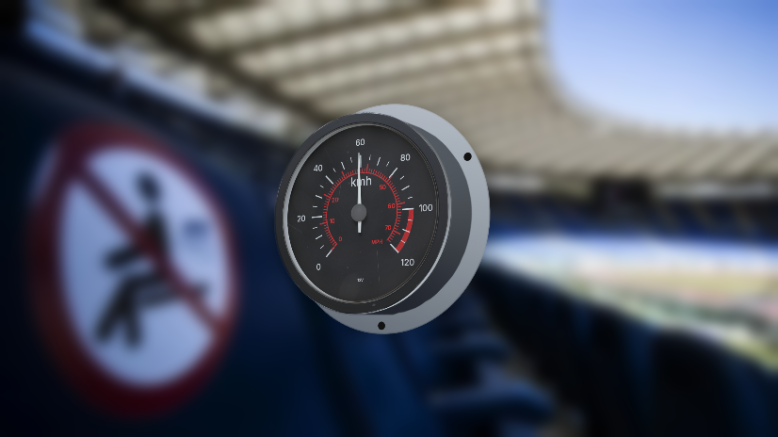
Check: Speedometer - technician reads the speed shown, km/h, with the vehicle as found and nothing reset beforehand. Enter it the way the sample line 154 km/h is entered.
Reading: 60 km/h
